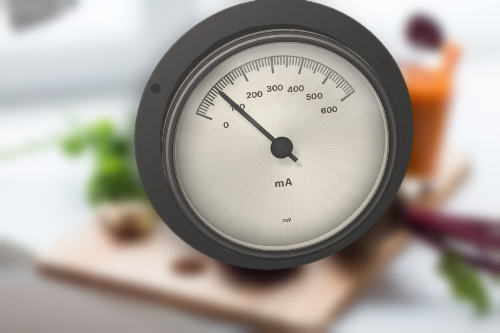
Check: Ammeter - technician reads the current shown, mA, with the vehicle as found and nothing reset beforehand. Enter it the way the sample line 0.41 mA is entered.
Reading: 100 mA
